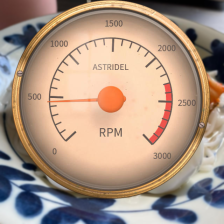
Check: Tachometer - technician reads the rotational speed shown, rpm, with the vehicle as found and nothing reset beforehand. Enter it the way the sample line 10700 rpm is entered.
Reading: 450 rpm
